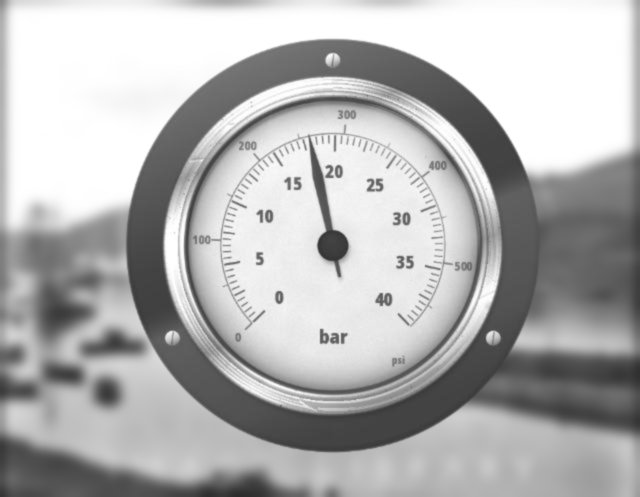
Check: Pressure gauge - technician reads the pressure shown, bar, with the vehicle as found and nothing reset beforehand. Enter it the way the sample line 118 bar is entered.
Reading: 18 bar
